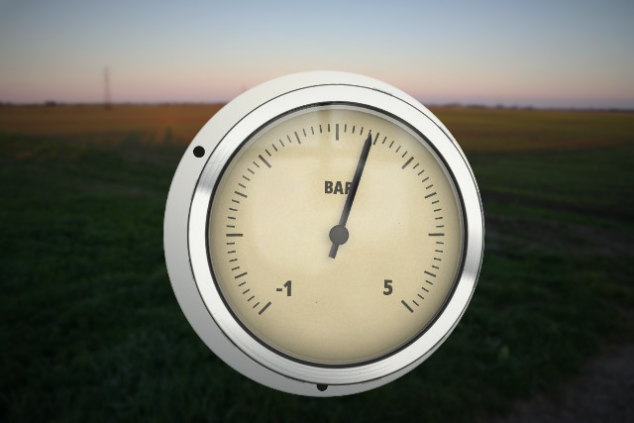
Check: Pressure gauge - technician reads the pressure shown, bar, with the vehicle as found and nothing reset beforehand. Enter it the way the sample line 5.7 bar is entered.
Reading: 2.4 bar
